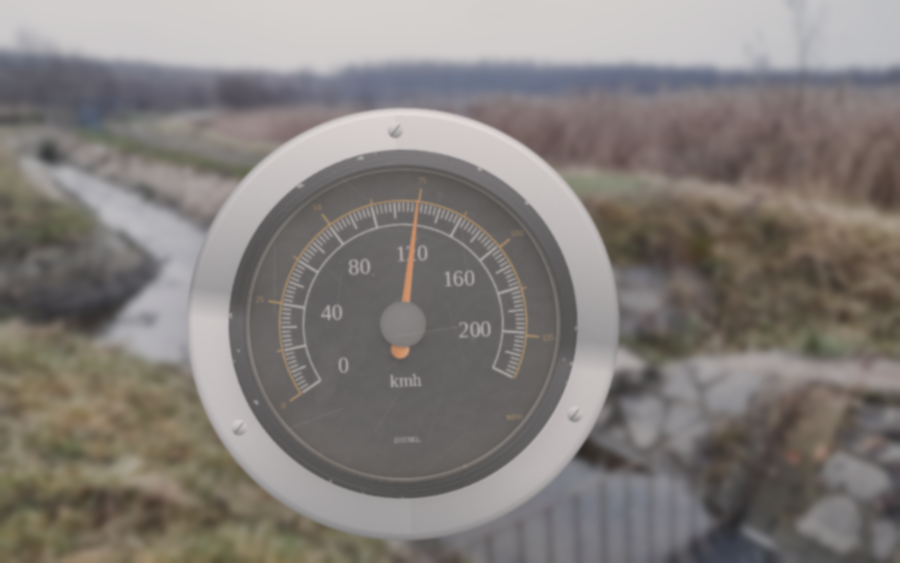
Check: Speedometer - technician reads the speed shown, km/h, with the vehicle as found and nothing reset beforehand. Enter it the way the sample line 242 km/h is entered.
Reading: 120 km/h
